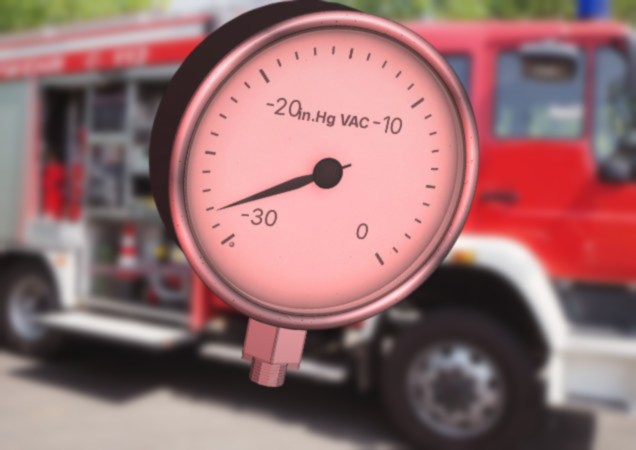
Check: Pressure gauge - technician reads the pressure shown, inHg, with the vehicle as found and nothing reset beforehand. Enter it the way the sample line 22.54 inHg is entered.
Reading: -28 inHg
